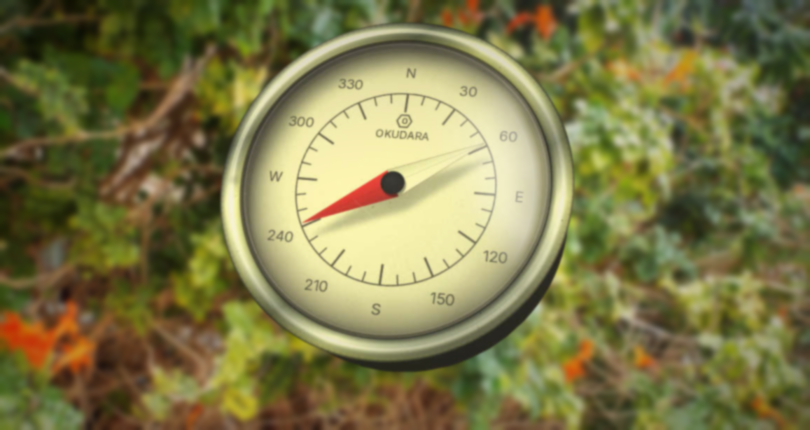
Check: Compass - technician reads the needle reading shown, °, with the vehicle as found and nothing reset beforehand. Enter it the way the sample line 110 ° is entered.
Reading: 240 °
